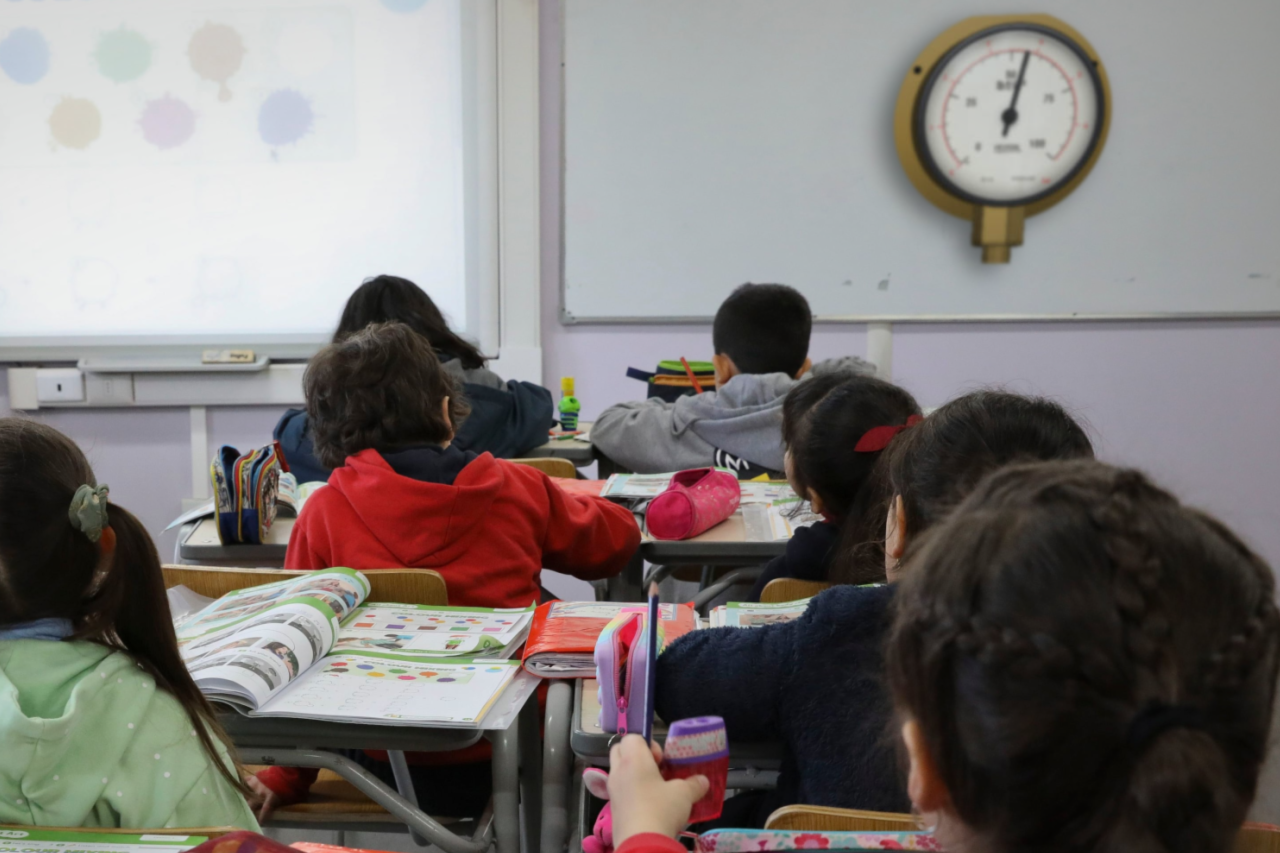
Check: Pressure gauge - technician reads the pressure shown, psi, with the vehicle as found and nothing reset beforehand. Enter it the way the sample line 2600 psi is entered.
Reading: 55 psi
